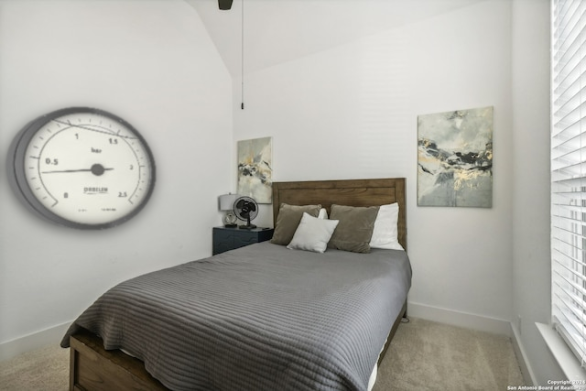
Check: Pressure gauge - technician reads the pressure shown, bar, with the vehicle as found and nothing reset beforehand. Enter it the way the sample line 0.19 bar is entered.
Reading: 0.35 bar
